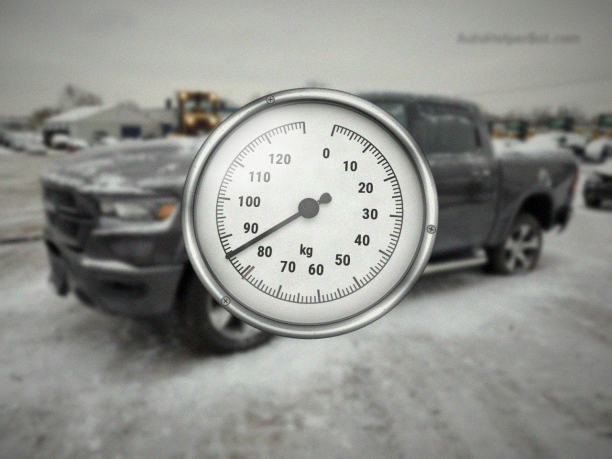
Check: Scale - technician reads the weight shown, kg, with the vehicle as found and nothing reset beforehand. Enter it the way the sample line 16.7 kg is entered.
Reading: 85 kg
